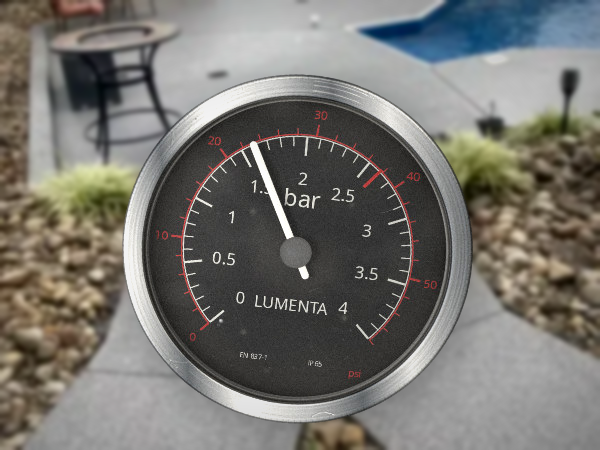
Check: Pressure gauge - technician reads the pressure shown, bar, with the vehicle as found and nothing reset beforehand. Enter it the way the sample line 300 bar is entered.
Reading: 1.6 bar
